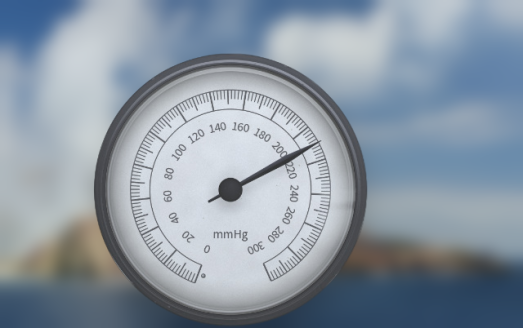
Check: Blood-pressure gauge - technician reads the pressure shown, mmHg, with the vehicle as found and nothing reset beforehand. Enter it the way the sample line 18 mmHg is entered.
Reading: 210 mmHg
